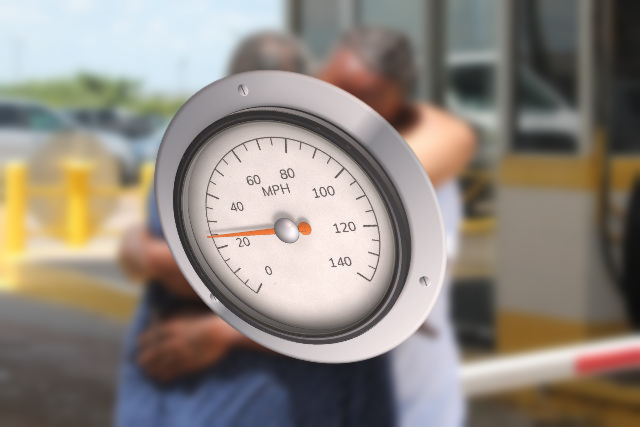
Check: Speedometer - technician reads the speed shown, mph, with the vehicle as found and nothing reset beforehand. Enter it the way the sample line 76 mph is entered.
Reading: 25 mph
